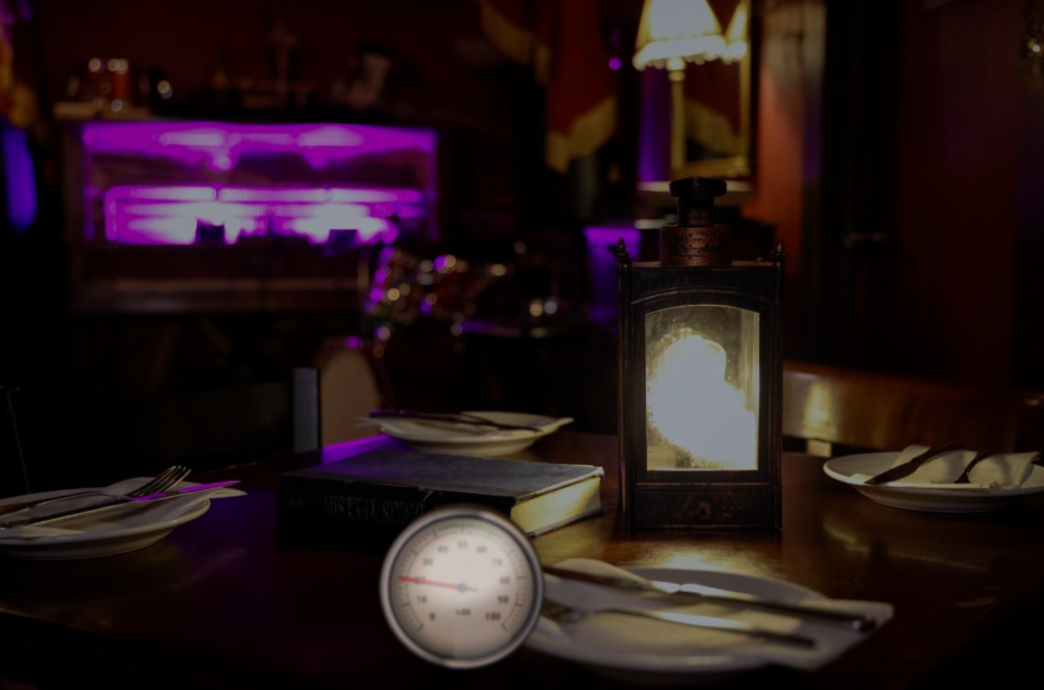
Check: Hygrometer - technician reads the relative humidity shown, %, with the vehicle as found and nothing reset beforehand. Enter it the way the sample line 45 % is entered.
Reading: 20 %
